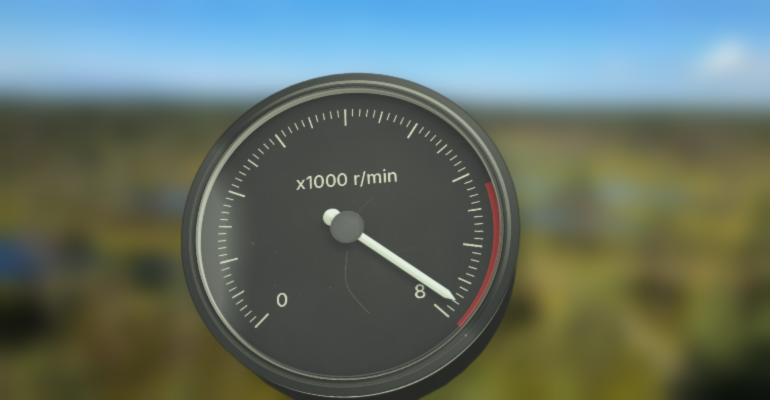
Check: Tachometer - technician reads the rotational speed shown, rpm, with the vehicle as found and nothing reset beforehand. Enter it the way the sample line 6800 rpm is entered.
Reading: 7800 rpm
